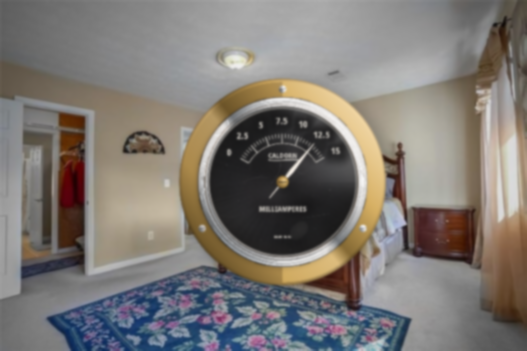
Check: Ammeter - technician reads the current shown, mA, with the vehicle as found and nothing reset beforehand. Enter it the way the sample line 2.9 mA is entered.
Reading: 12.5 mA
